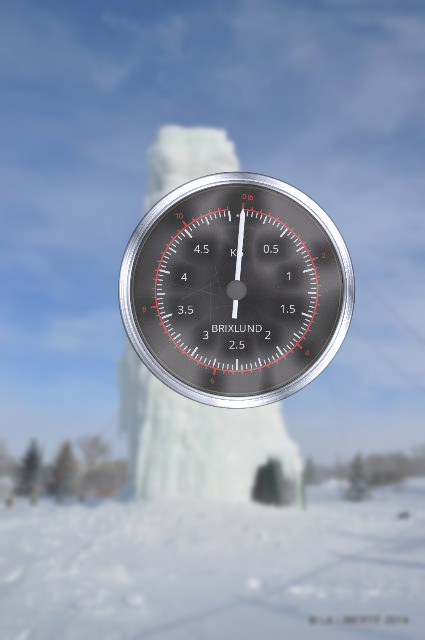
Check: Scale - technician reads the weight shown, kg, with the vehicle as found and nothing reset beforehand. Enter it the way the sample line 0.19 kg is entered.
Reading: 0 kg
